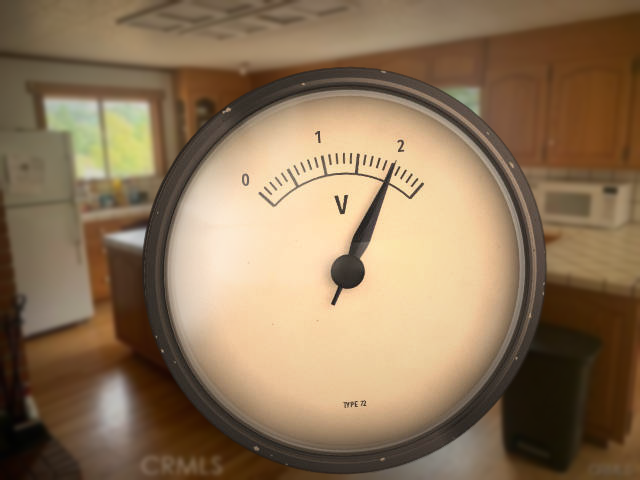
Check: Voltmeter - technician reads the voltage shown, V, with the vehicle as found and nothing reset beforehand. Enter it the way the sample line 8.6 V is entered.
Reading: 2 V
